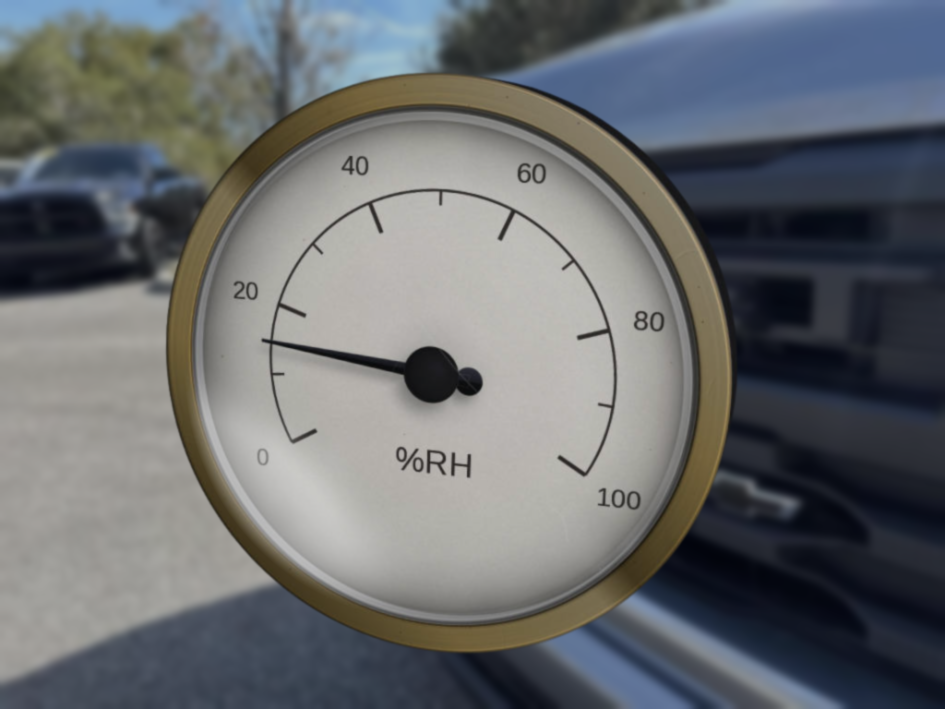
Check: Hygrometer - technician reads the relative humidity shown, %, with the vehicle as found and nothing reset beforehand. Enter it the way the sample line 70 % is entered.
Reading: 15 %
